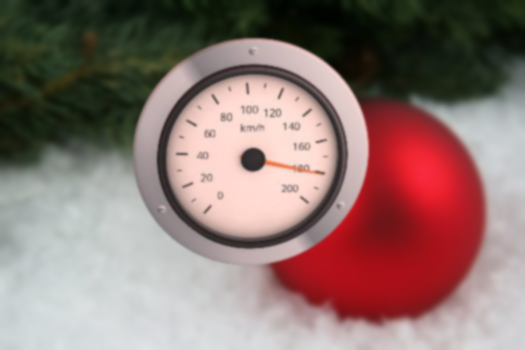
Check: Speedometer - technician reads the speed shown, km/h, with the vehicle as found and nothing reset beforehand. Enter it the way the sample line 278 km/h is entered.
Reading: 180 km/h
